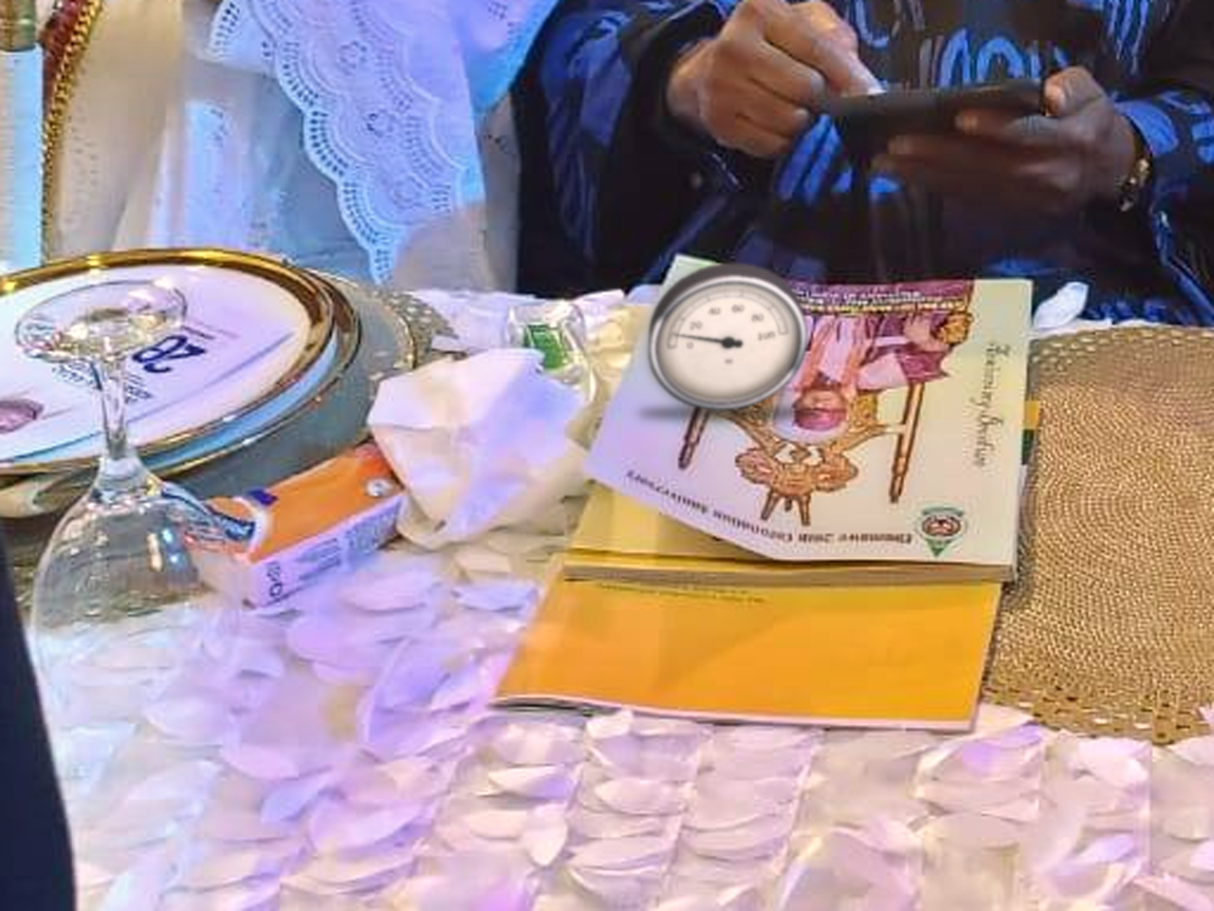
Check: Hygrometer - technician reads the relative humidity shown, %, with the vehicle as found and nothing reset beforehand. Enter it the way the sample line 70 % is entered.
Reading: 10 %
